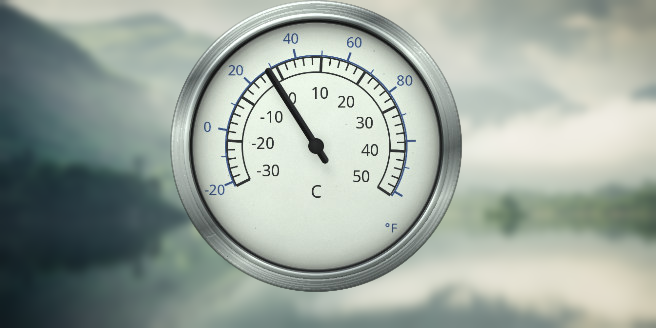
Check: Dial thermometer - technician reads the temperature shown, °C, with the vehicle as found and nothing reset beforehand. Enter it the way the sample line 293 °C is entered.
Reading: -2 °C
